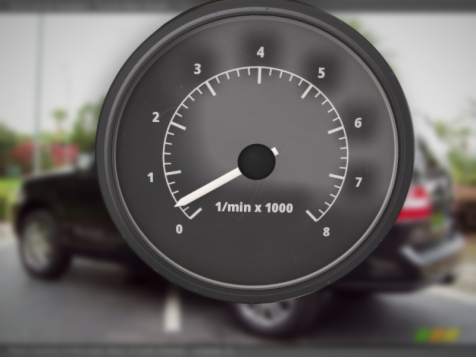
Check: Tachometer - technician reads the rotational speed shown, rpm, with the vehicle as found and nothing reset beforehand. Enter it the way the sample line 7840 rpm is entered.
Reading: 400 rpm
